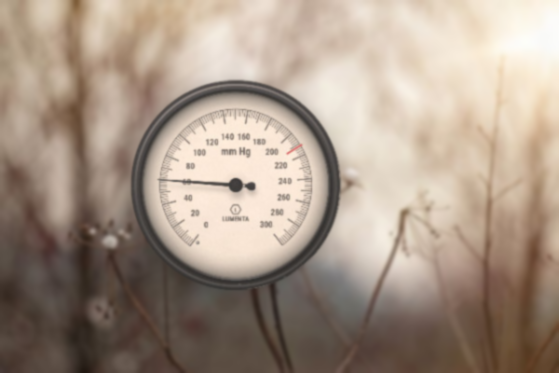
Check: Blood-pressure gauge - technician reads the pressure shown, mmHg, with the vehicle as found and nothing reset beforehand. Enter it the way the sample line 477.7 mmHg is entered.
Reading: 60 mmHg
